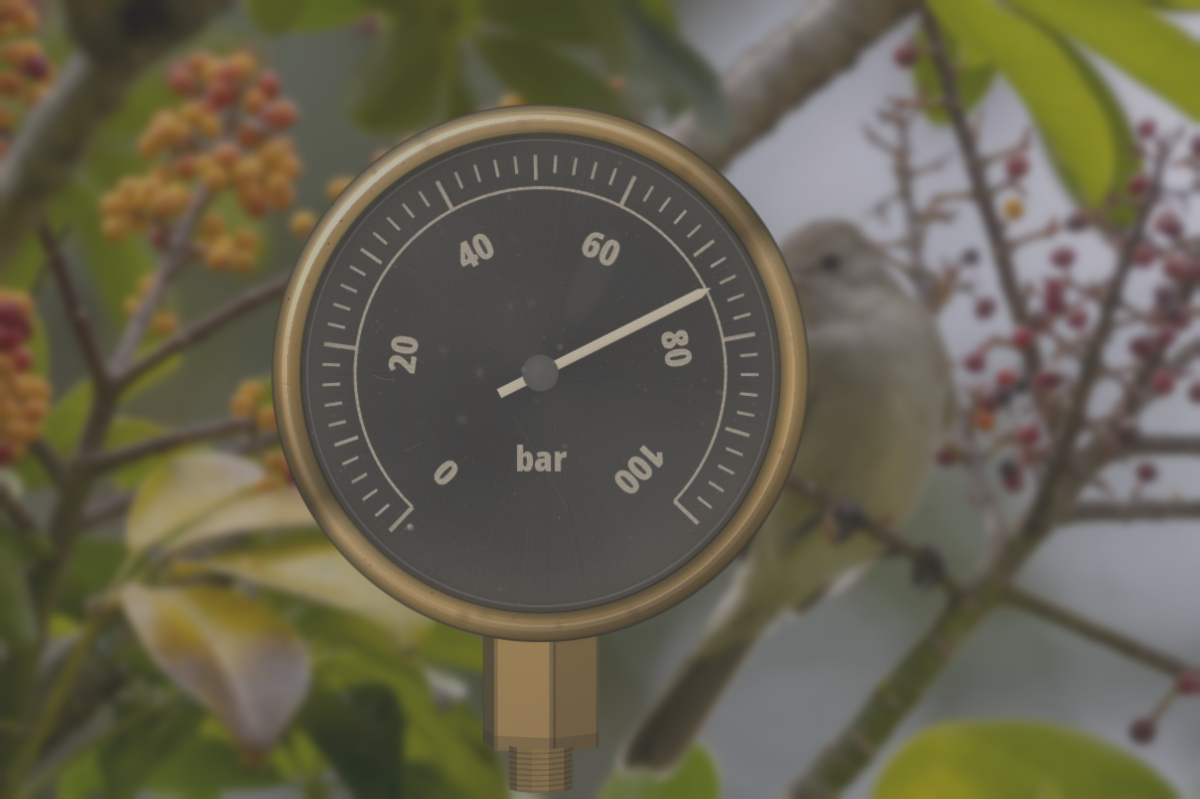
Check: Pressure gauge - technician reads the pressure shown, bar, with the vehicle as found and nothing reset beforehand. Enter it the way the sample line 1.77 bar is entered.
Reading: 74 bar
